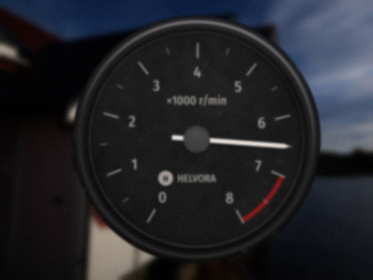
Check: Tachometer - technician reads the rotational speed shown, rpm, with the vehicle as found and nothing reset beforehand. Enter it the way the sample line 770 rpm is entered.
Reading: 6500 rpm
